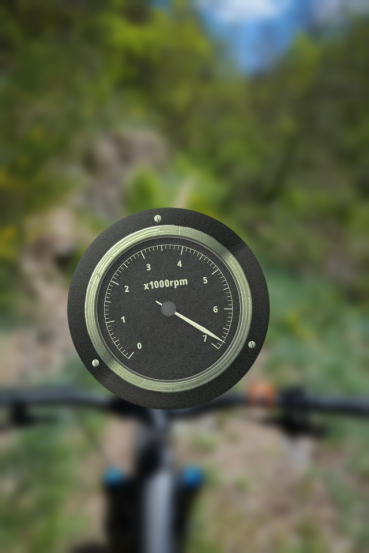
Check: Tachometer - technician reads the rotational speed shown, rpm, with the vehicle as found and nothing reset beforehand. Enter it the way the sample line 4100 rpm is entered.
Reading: 6800 rpm
